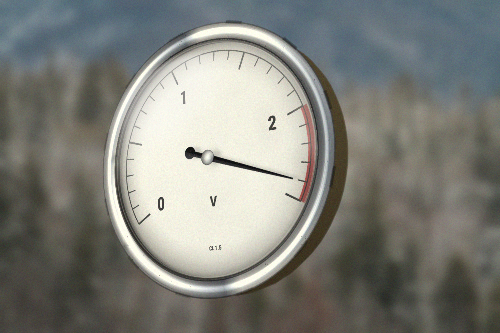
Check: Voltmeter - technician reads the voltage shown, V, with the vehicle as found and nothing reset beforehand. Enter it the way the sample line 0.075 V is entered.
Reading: 2.4 V
